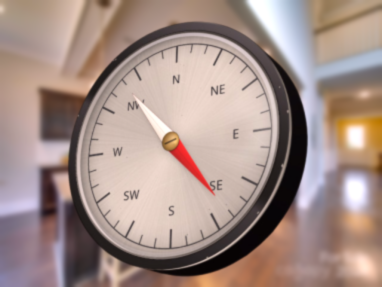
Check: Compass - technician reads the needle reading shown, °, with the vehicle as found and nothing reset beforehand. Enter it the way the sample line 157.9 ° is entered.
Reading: 140 °
